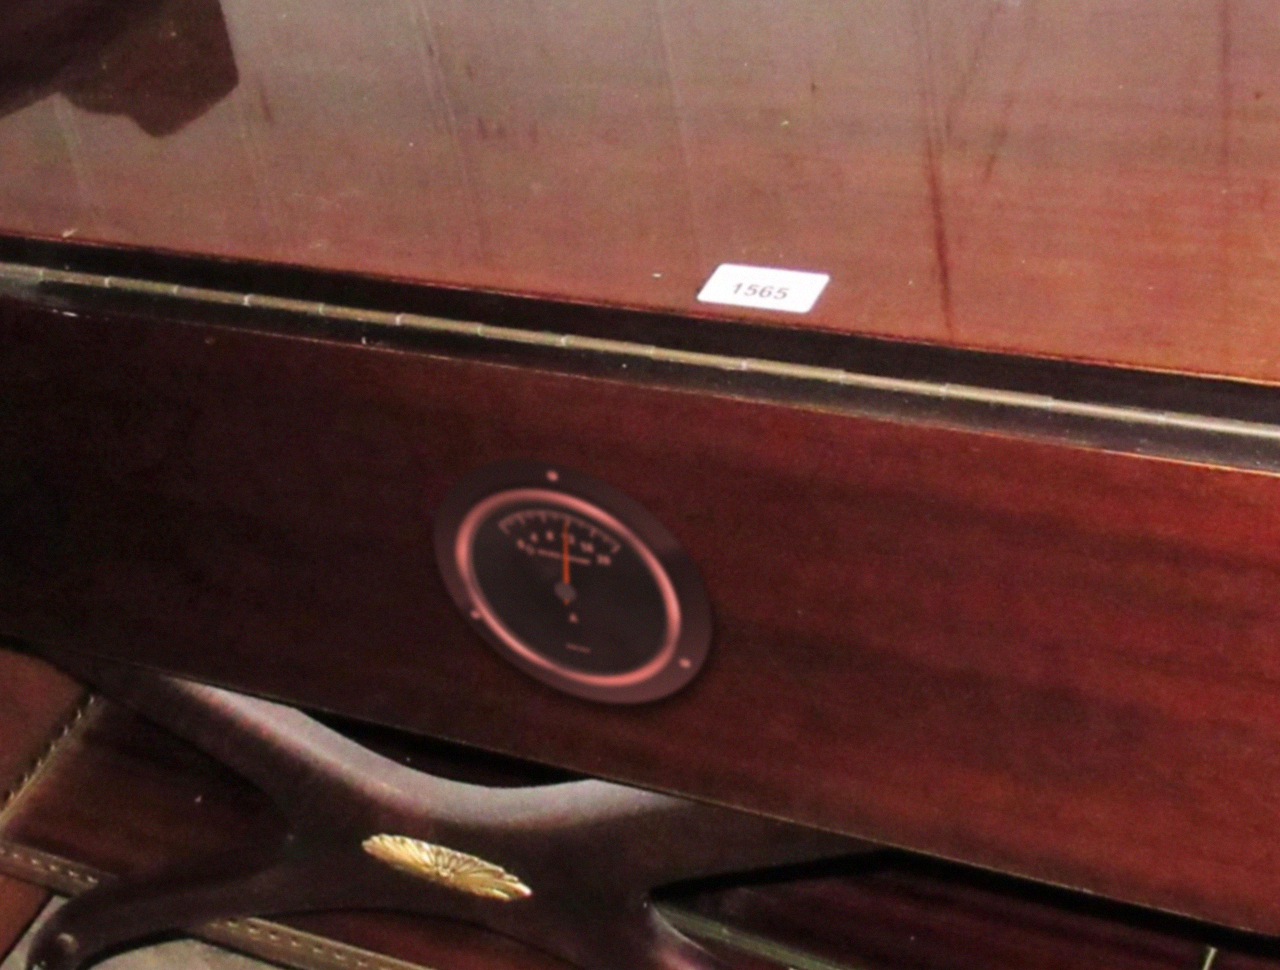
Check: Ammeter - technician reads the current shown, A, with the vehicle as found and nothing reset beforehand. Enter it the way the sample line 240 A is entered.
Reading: 12 A
